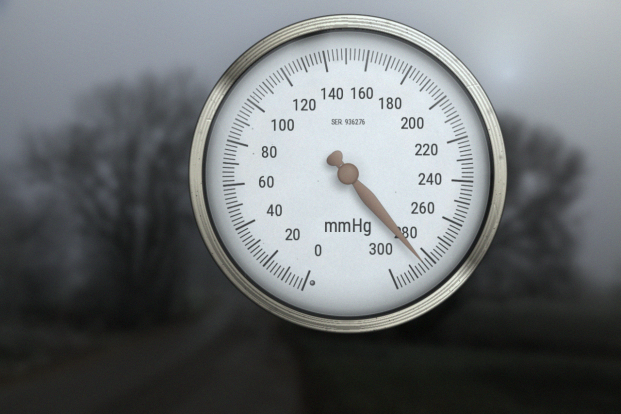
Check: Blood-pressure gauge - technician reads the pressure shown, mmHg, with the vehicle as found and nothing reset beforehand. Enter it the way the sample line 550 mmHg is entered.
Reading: 284 mmHg
